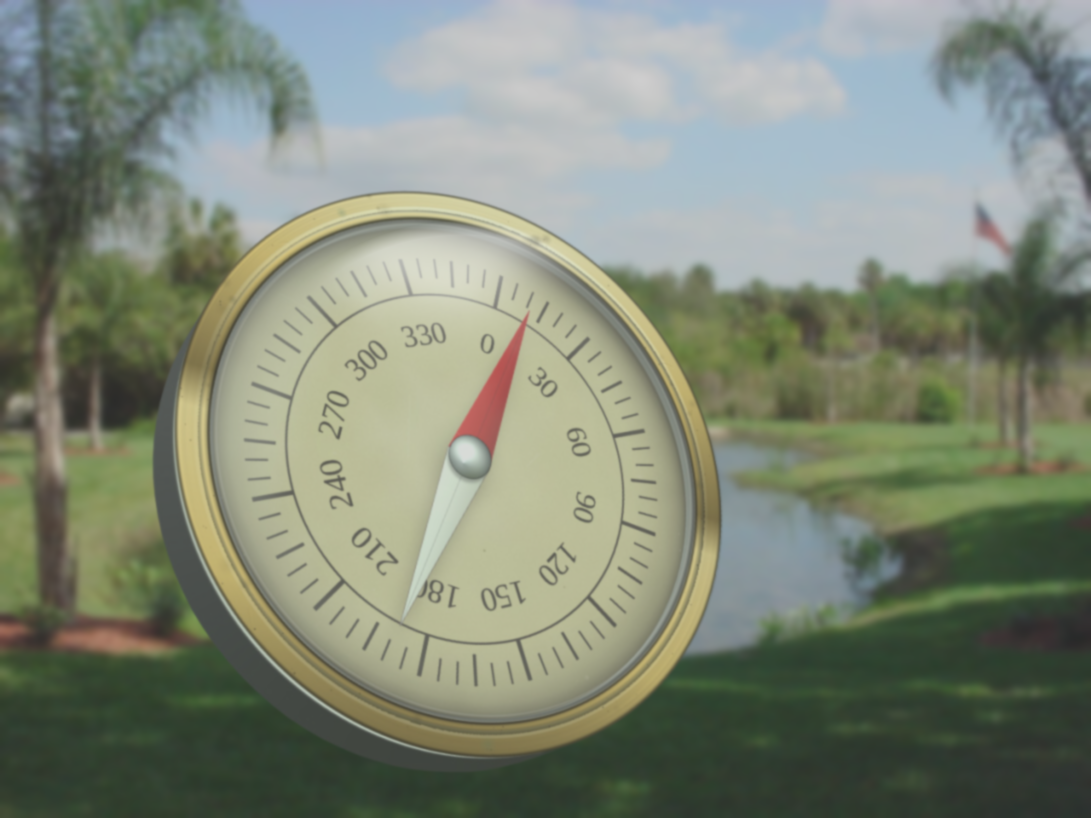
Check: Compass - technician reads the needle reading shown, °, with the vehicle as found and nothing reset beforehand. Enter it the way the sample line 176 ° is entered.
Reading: 10 °
